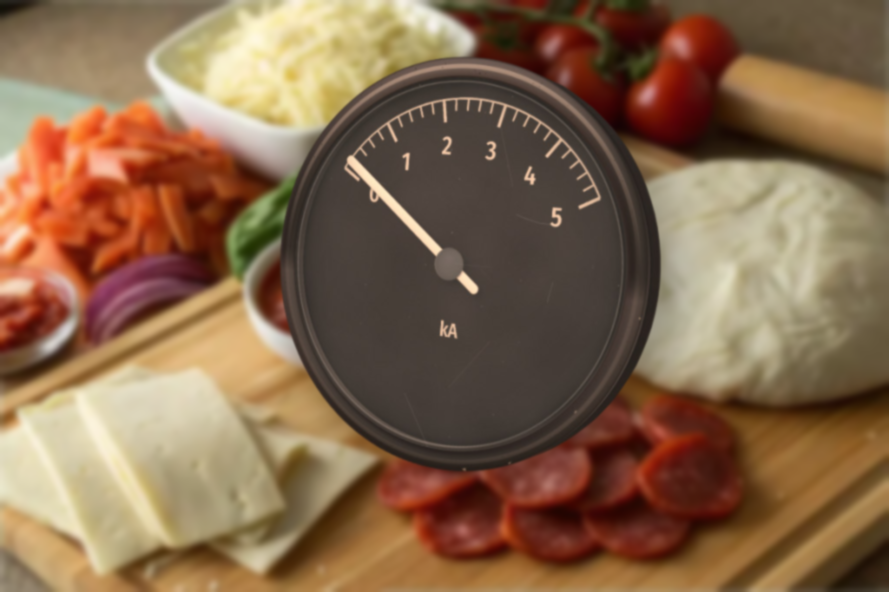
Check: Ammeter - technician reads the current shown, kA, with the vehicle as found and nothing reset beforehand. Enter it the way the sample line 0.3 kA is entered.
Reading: 0.2 kA
